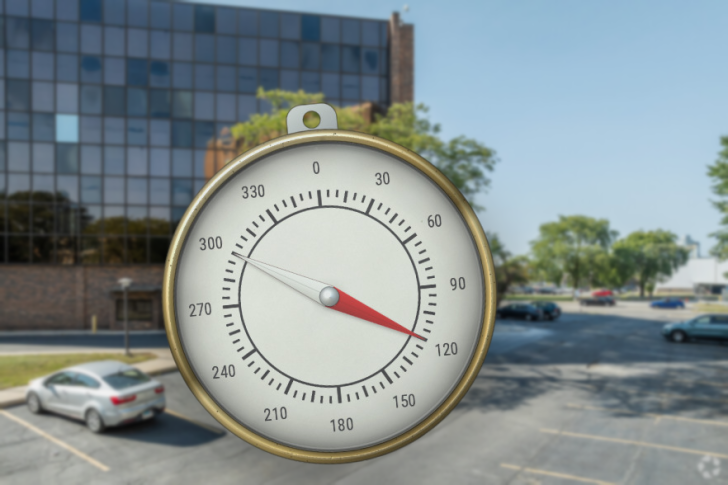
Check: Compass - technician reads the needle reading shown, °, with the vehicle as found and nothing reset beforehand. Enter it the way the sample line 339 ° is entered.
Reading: 120 °
